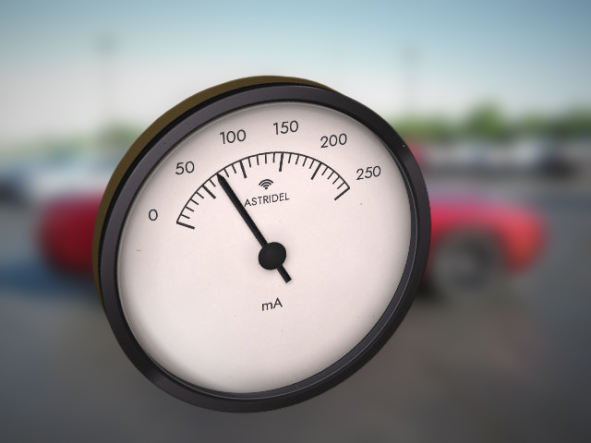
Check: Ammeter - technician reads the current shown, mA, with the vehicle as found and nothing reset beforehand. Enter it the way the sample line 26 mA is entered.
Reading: 70 mA
